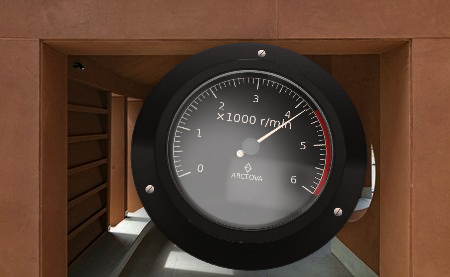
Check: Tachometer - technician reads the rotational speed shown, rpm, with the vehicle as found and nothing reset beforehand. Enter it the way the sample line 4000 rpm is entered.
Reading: 4200 rpm
